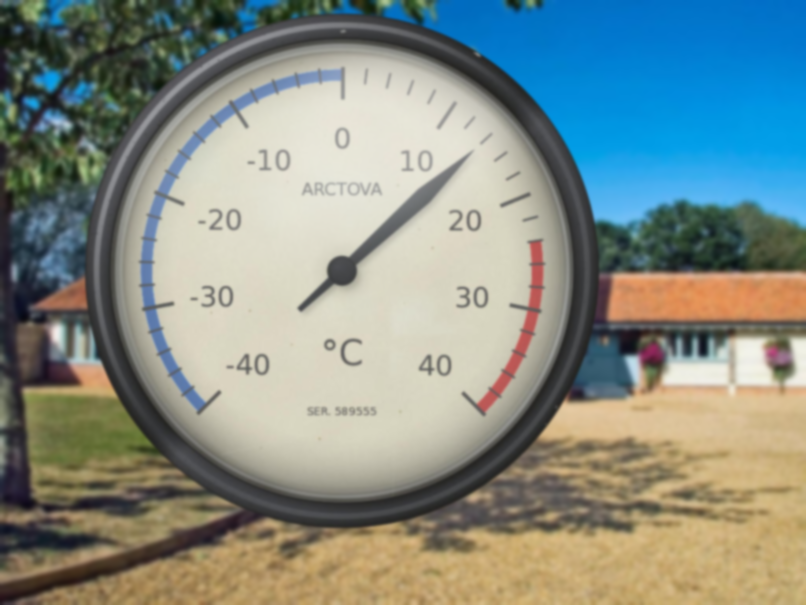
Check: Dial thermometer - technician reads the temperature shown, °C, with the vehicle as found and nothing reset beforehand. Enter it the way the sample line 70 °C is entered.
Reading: 14 °C
